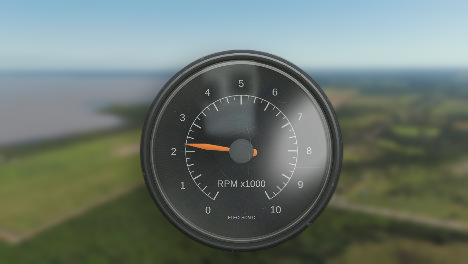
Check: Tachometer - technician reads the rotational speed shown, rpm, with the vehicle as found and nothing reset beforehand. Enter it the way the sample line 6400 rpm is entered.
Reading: 2250 rpm
